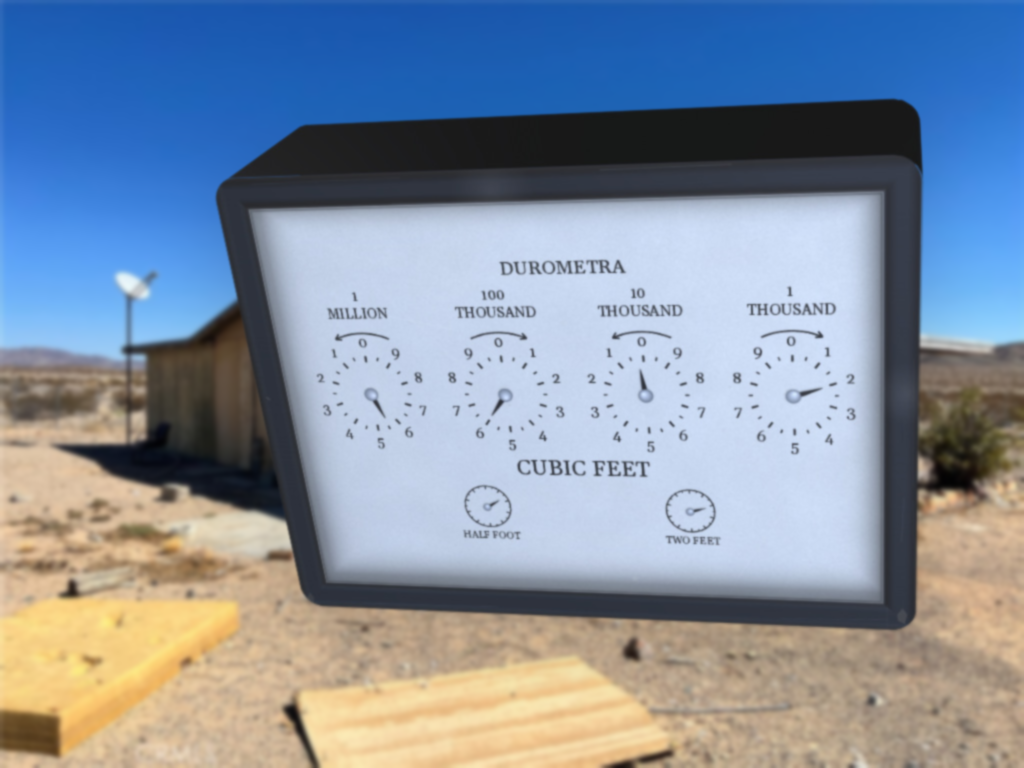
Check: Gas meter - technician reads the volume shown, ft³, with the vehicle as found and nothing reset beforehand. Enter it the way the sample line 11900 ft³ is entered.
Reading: 560200 ft³
